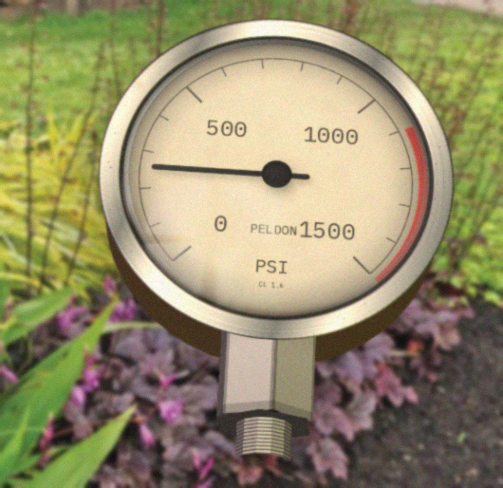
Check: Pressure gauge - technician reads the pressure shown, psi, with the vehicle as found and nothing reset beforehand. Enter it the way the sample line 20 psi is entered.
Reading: 250 psi
